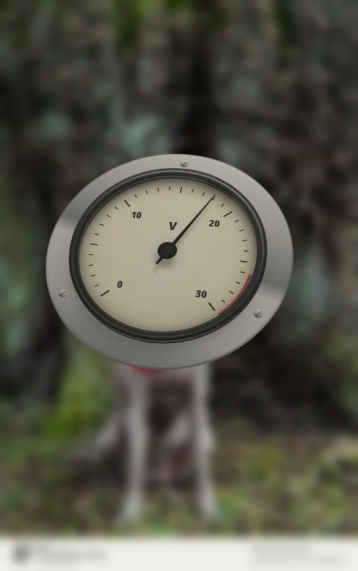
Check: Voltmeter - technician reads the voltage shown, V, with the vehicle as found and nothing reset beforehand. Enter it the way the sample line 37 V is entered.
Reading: 18 V
